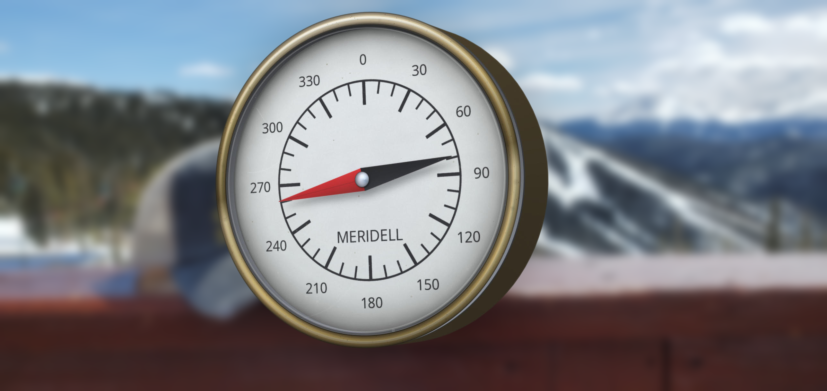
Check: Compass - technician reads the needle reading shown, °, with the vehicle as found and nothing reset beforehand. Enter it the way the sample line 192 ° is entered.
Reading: 260 °
